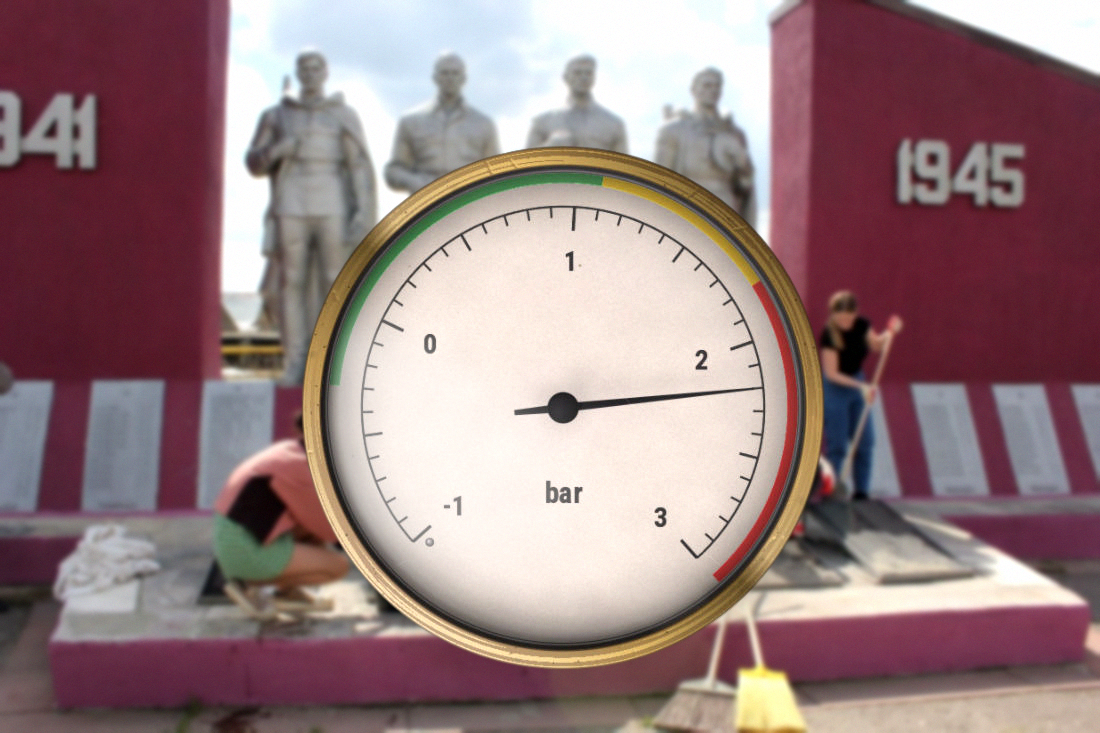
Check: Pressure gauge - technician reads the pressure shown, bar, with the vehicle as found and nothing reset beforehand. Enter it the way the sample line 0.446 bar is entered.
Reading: 2.2 bar
